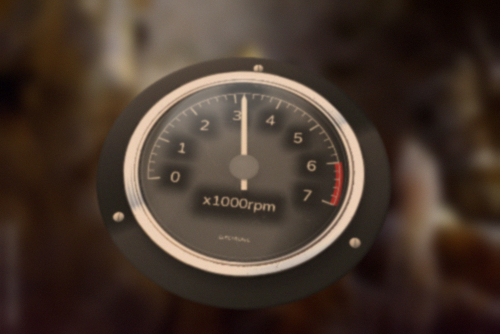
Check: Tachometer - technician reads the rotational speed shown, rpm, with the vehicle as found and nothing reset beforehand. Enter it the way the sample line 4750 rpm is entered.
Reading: 3200 rpm
